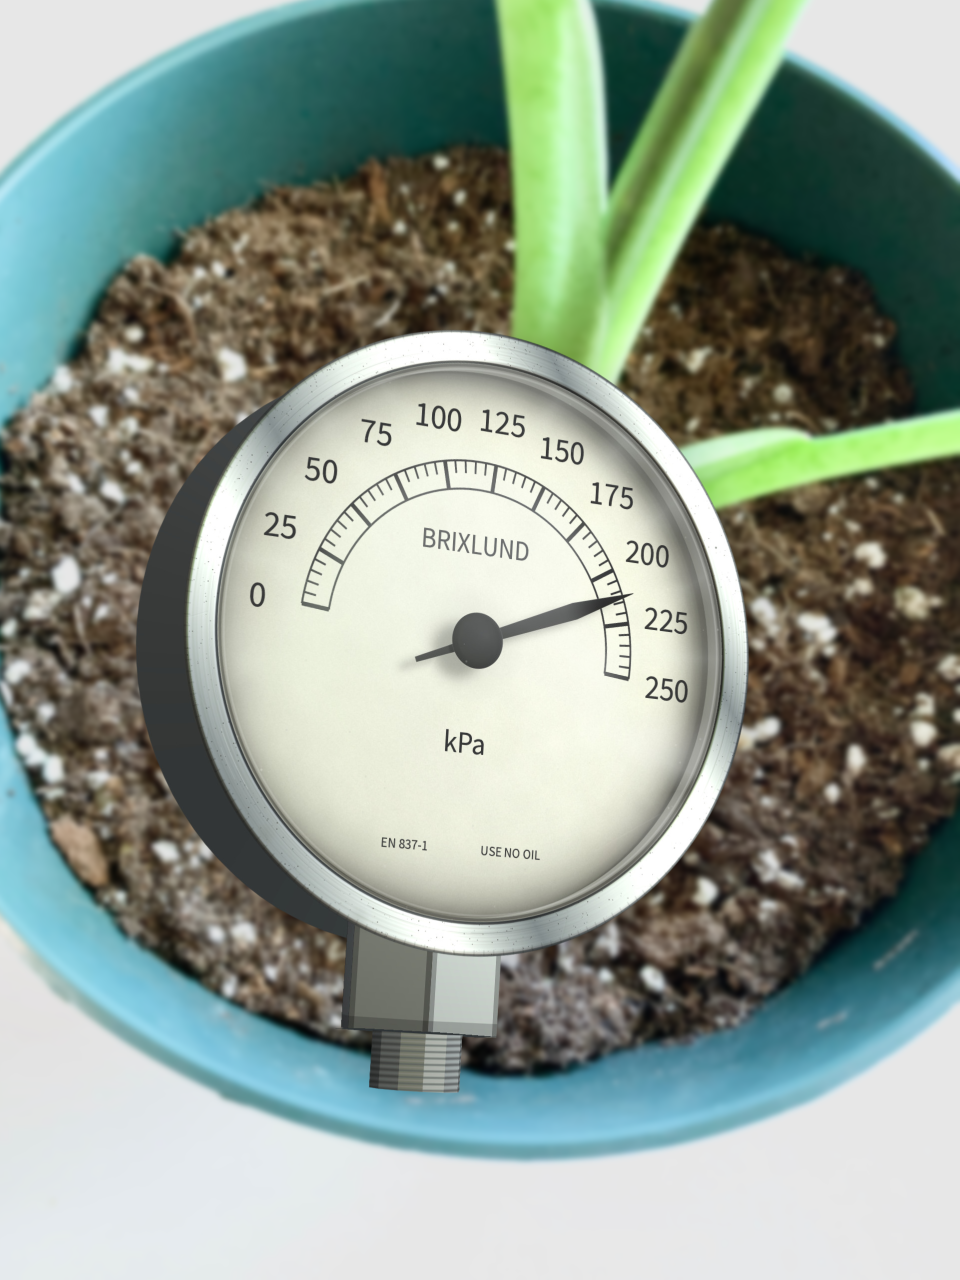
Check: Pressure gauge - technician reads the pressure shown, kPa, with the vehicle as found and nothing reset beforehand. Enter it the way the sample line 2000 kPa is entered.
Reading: 212.5 kPa
